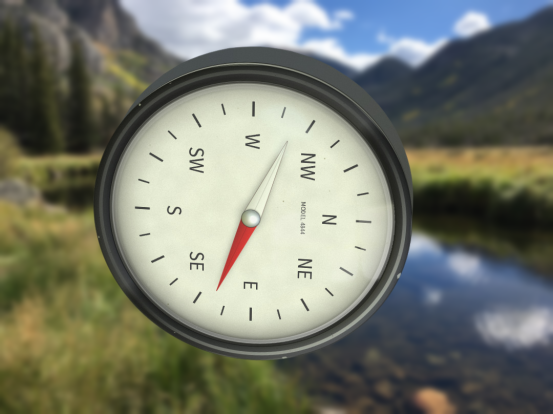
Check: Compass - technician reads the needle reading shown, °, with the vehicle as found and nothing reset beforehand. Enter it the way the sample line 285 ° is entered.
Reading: 112.5 °
